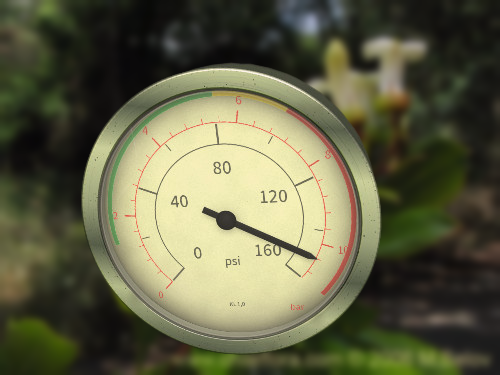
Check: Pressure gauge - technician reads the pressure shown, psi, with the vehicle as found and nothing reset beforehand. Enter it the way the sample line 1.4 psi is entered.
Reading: 150 psi
